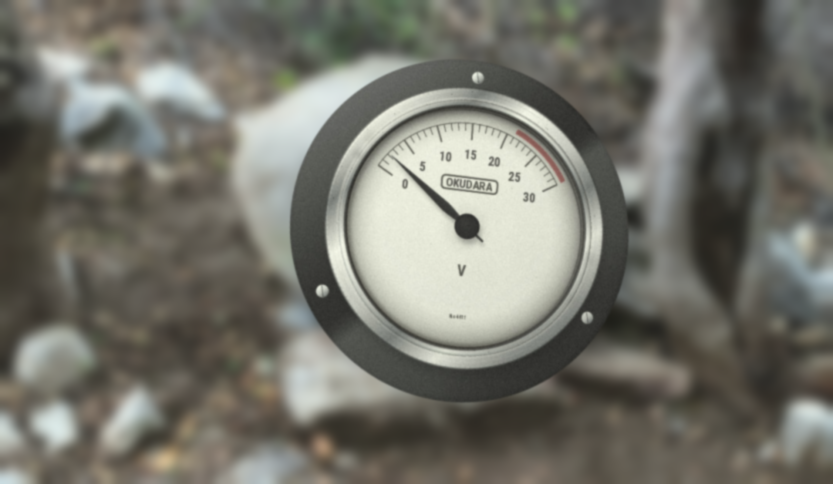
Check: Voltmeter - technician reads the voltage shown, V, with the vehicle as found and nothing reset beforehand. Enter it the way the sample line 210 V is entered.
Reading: 2 V
